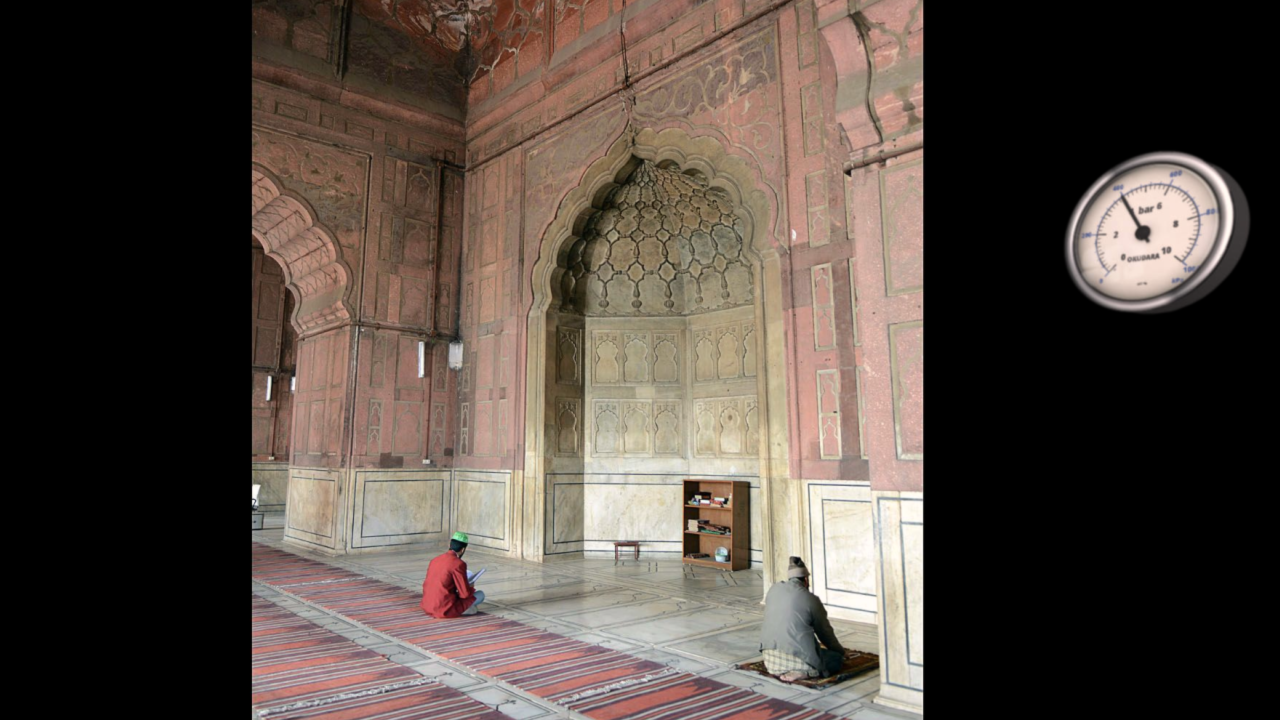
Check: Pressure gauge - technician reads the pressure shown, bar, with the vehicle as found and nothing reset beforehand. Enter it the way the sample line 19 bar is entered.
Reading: 4 bar
